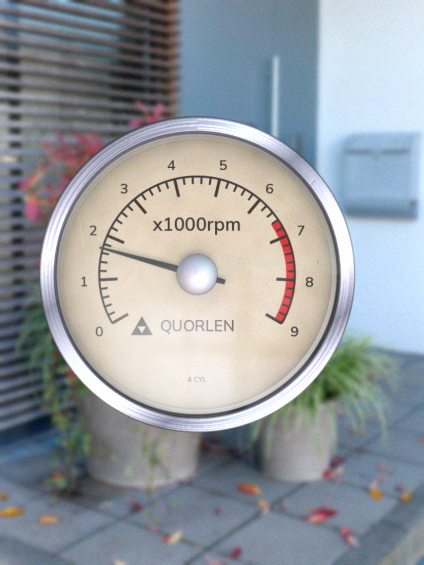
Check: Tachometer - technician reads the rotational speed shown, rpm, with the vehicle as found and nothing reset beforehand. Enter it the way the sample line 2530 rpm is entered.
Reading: 1700 rpm
